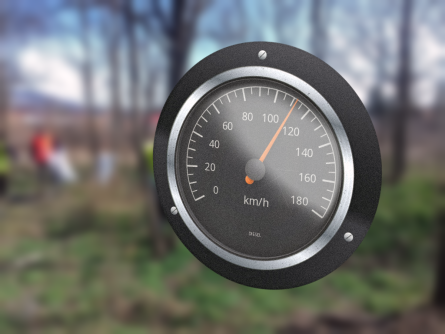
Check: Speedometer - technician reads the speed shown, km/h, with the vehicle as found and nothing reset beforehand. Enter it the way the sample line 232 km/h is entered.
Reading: 112.5 km/h
